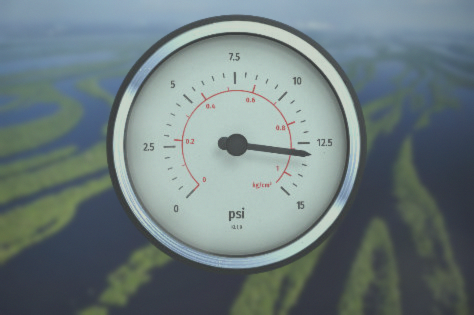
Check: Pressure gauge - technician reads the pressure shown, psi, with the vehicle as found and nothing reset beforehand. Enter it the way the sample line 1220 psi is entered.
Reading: 13 psi
